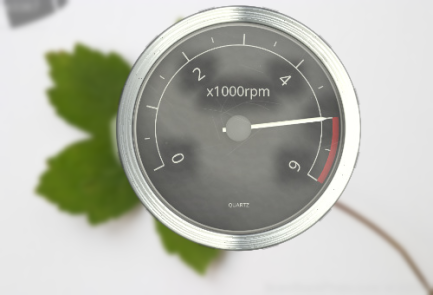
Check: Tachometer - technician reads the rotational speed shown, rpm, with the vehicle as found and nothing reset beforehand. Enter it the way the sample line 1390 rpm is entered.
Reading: 5000 rpm
